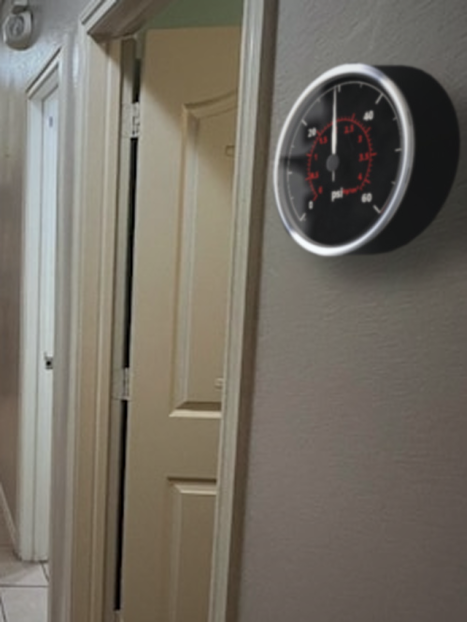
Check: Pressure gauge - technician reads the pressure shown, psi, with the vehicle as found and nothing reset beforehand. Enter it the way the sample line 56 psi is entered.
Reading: 30 psi
